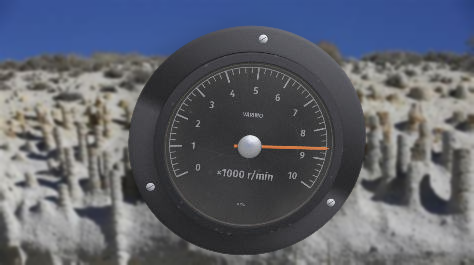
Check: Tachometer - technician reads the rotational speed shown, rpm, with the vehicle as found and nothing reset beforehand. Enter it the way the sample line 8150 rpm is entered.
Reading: 8600 rpm
